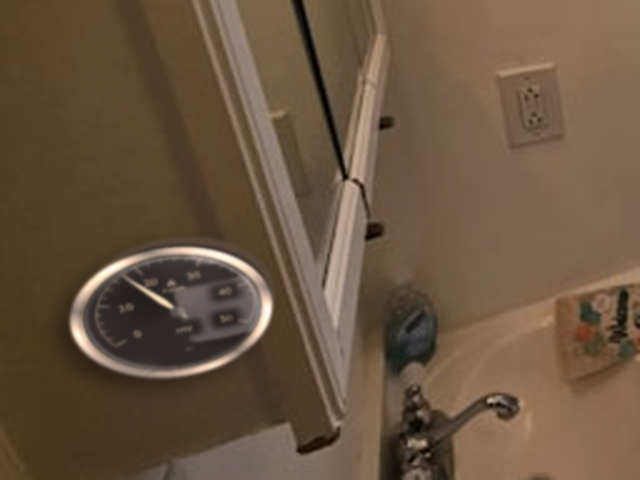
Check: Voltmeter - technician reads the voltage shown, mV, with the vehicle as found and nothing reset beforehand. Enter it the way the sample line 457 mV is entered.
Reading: 18 mV
